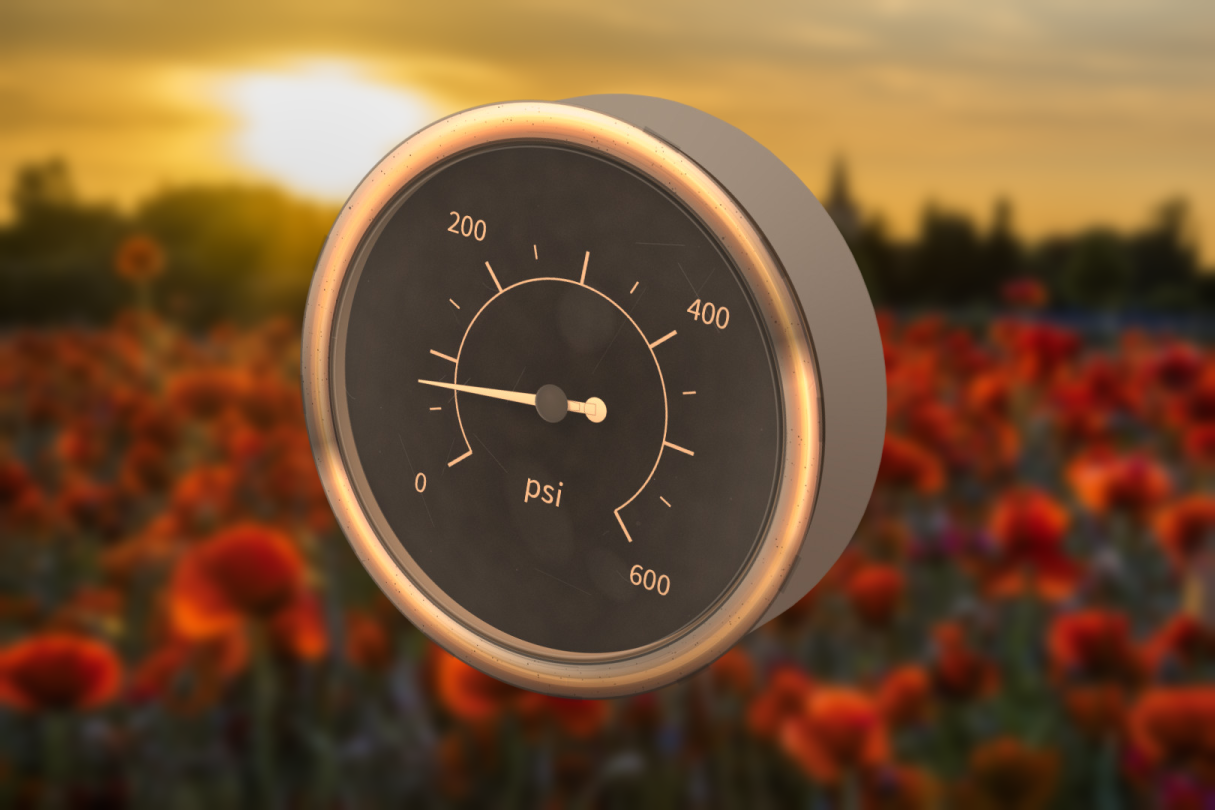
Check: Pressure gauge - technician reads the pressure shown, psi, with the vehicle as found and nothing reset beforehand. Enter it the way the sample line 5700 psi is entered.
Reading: 75 psi
